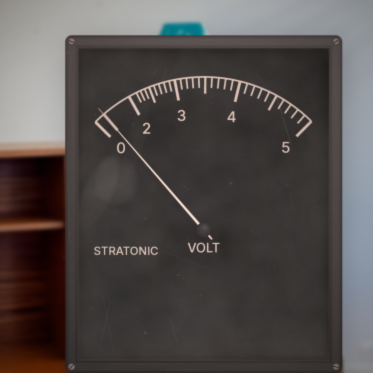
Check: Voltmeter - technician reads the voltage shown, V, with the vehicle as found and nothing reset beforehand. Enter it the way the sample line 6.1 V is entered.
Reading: 1 V
